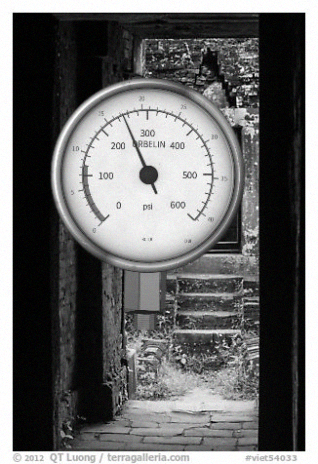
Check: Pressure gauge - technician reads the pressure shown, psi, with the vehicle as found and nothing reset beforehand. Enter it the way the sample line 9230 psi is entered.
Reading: 250 psi
